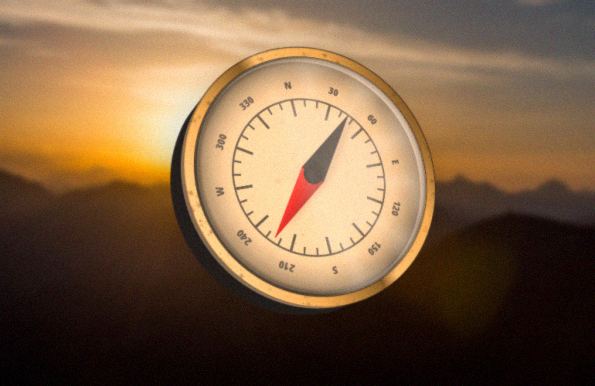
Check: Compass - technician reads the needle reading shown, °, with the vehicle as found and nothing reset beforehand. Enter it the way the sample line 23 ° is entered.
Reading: 225 °
